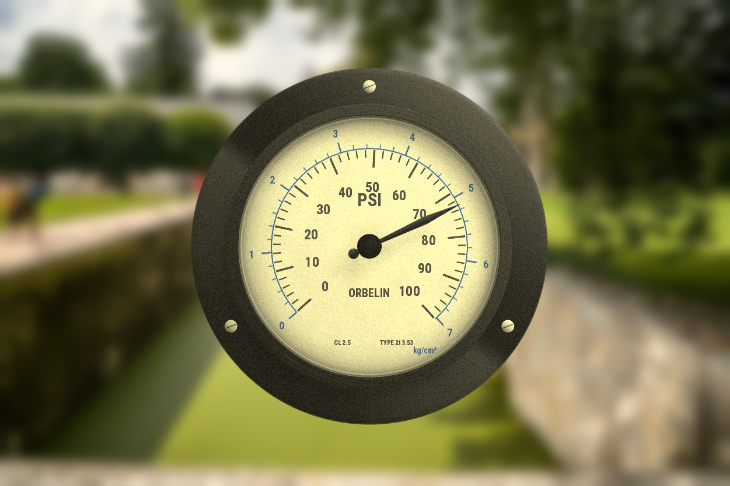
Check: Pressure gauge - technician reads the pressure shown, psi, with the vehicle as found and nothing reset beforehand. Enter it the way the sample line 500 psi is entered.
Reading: 73 psi
